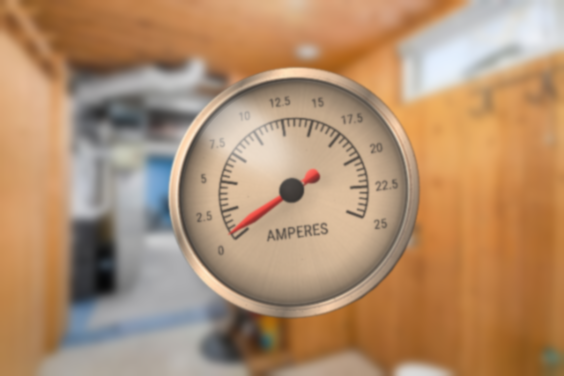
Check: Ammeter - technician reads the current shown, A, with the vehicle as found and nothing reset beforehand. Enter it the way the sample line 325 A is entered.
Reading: 0.5 A
